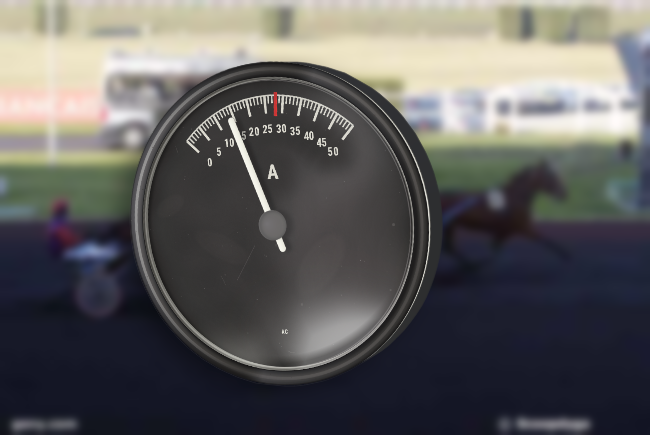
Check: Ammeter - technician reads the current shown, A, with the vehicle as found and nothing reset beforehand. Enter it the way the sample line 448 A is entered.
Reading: 15 A
